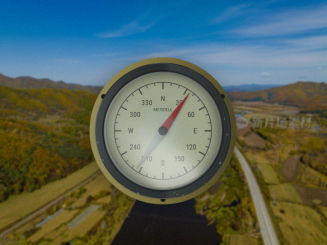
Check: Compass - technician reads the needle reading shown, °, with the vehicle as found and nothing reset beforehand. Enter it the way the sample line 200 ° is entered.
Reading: 35 °
